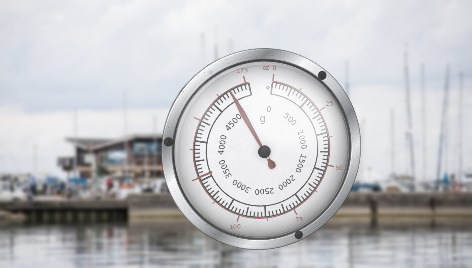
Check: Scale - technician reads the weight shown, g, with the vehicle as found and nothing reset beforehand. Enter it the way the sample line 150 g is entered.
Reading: 4750 g
